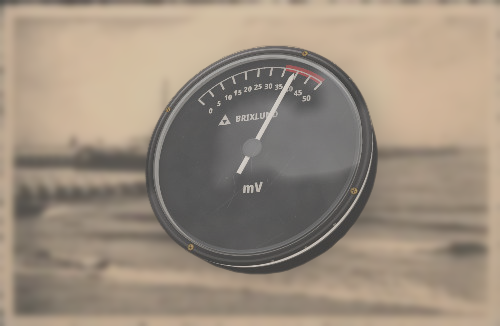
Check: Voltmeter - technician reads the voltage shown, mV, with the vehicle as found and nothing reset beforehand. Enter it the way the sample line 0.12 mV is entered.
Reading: 40 mV
